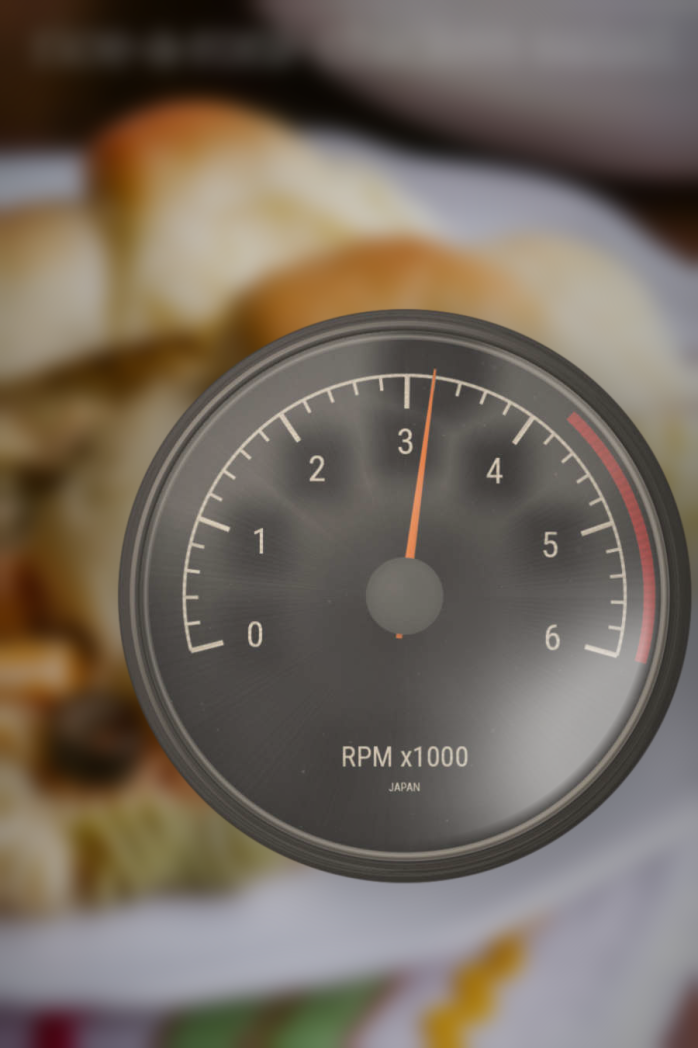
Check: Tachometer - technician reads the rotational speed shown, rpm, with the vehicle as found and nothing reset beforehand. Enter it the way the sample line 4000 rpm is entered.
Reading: 3200 rpm
